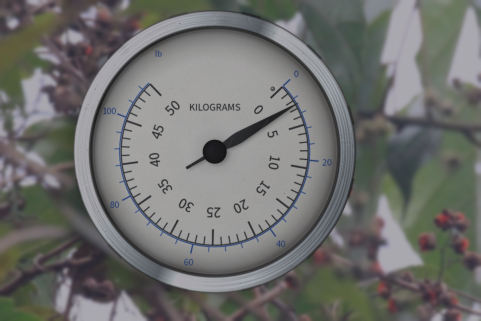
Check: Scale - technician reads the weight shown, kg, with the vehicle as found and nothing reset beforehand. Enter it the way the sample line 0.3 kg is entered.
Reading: 2.5 kg
